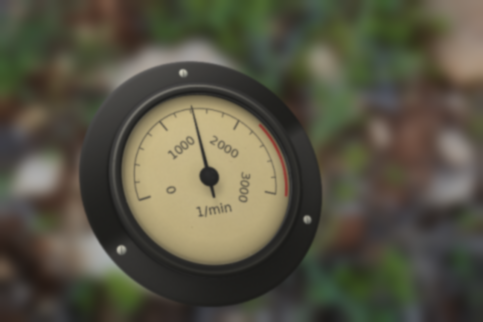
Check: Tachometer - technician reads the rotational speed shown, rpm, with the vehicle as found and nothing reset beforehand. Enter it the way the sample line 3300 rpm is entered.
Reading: 1400 rpm
